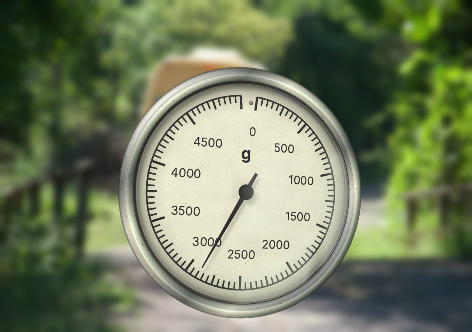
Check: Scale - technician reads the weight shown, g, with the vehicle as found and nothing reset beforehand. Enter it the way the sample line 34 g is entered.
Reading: 2900 g
